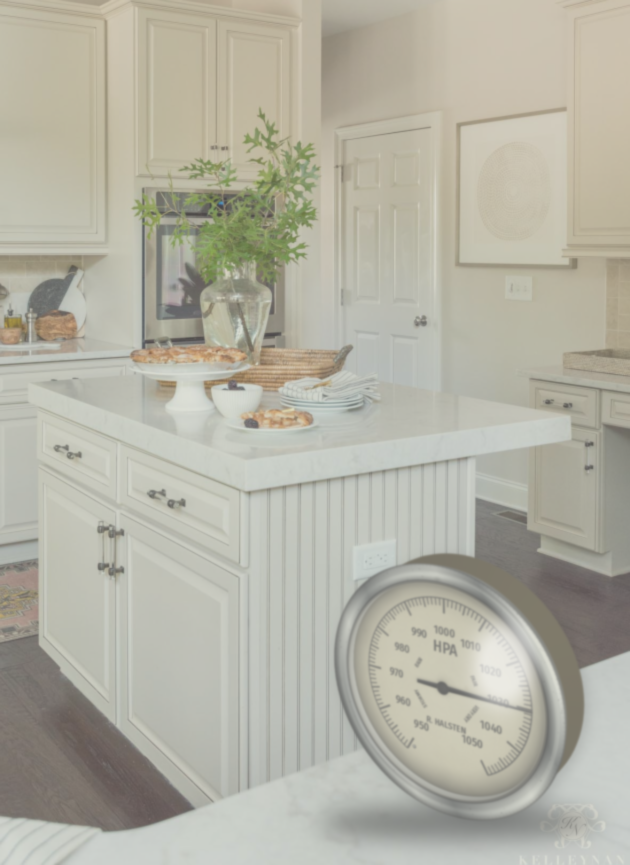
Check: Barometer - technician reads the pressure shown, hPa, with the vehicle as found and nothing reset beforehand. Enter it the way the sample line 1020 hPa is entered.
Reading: 1030 hPa
